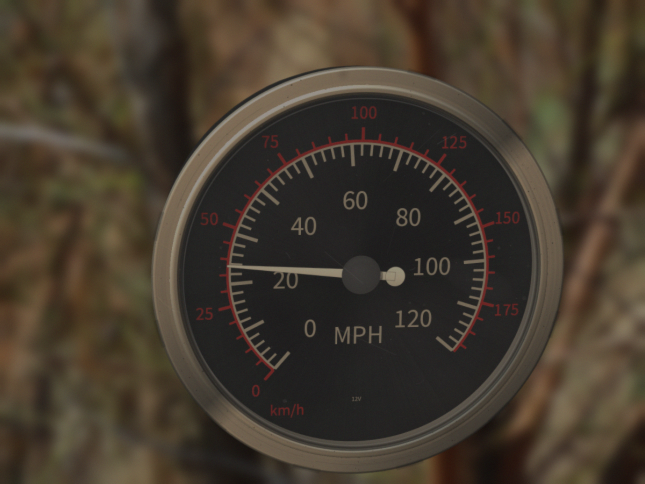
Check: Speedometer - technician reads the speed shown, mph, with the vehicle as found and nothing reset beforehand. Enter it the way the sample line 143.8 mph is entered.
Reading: 24 mph
